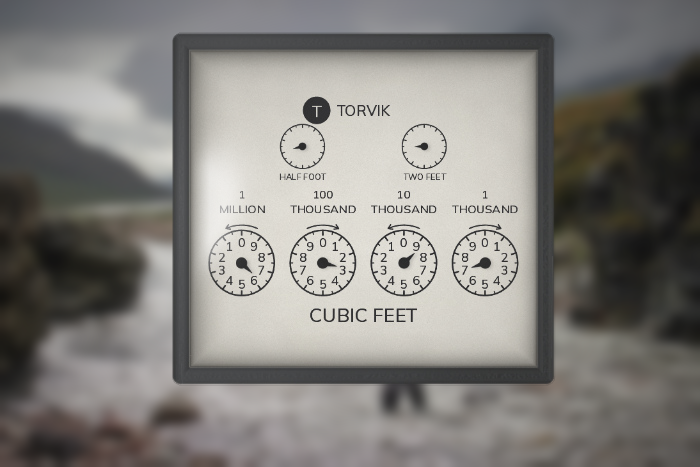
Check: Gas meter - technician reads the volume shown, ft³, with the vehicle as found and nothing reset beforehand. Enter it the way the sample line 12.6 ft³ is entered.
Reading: 628700 ft³
